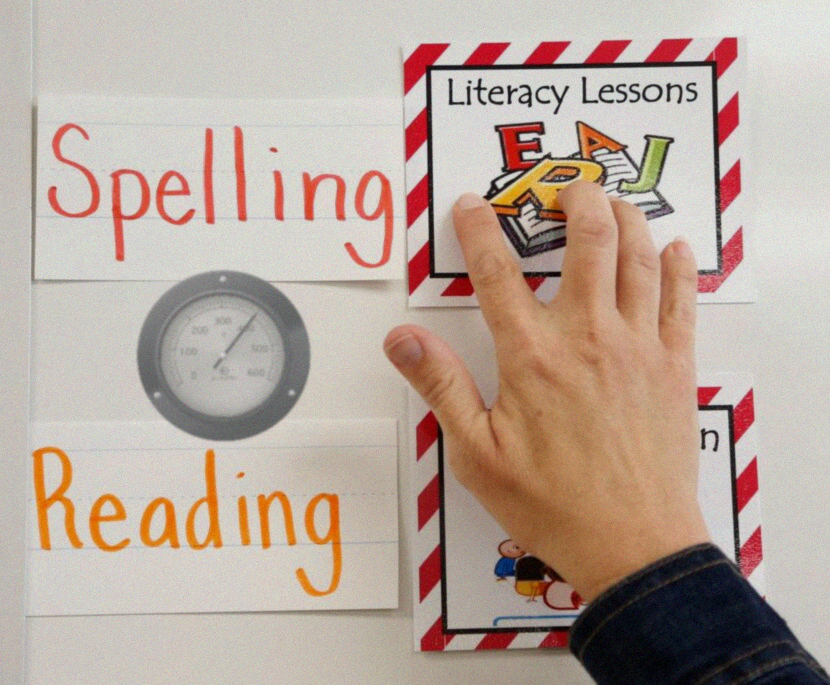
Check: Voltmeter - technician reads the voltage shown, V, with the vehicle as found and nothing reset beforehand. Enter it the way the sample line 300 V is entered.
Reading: 400 V
